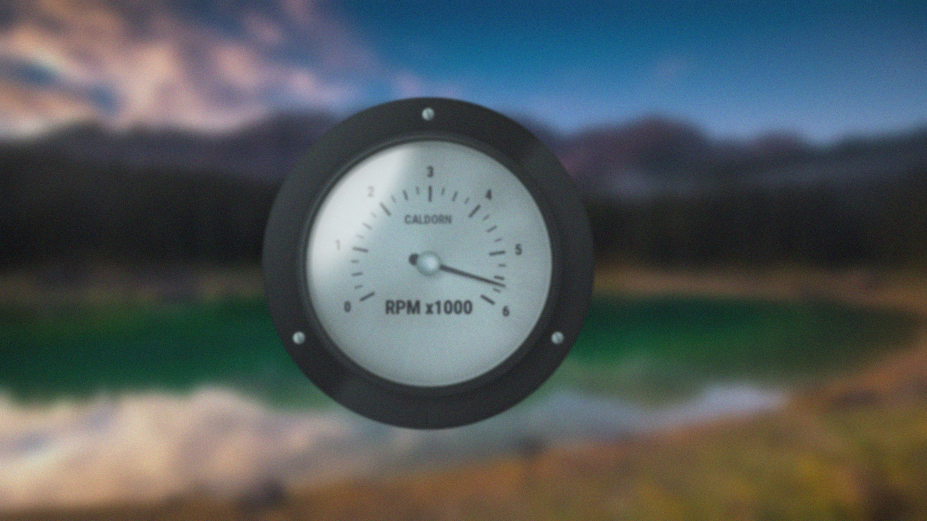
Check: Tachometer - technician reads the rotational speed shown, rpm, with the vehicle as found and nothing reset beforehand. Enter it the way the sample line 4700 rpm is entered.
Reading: 5625 rpm
